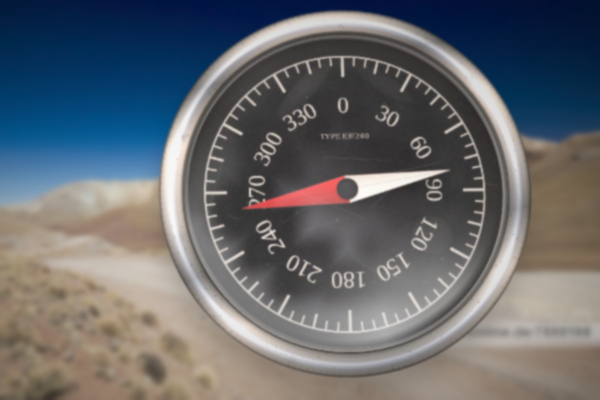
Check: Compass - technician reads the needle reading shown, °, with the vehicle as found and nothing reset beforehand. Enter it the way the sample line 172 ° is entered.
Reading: 260 °
